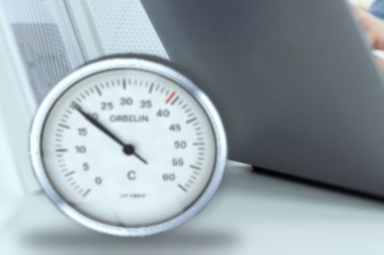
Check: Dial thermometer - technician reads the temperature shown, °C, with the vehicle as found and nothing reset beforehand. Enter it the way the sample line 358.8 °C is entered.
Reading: 20 °C
